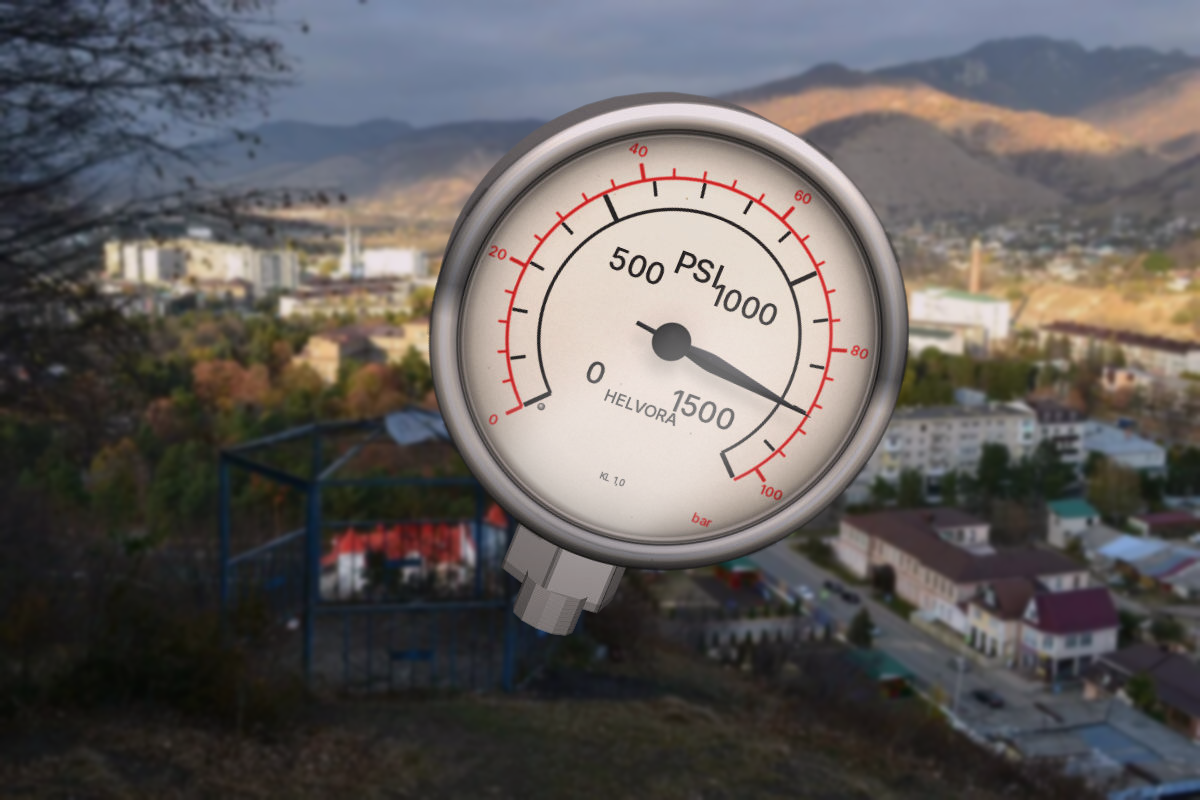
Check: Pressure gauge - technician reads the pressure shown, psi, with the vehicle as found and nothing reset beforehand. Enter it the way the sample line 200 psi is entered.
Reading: 1300 psi
